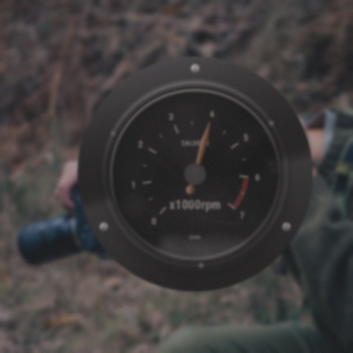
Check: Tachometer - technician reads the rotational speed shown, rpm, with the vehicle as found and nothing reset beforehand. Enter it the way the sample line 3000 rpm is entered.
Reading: 4000 rpm
